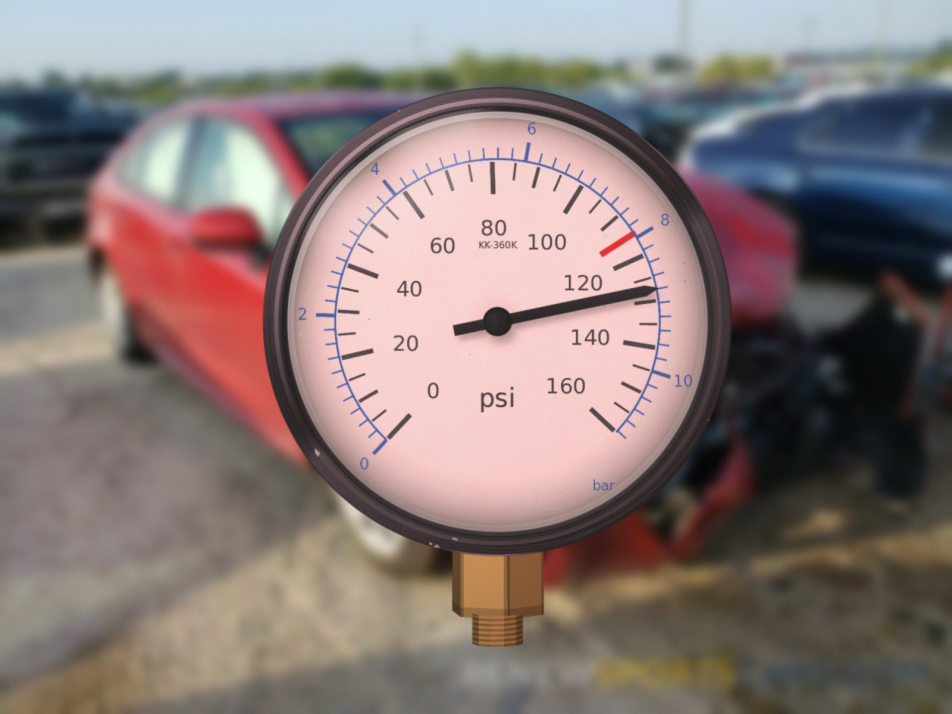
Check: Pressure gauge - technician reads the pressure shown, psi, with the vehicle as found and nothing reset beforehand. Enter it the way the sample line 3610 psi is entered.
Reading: 127.5 psi
